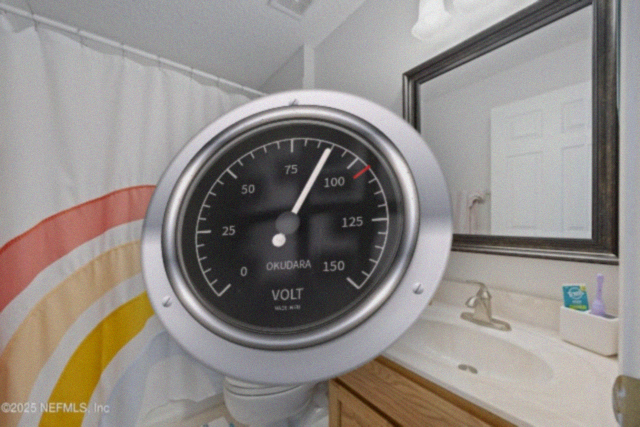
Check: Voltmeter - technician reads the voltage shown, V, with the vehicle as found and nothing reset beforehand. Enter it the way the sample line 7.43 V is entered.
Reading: 90 V
